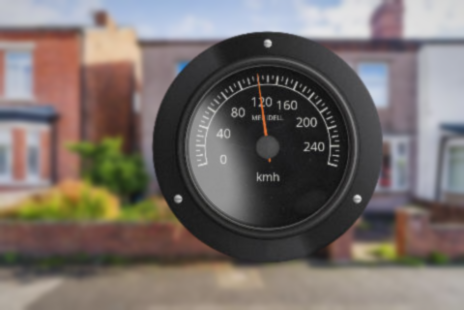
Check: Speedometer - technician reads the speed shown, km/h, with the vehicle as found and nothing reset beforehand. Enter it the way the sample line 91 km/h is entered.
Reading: 120 km/h
